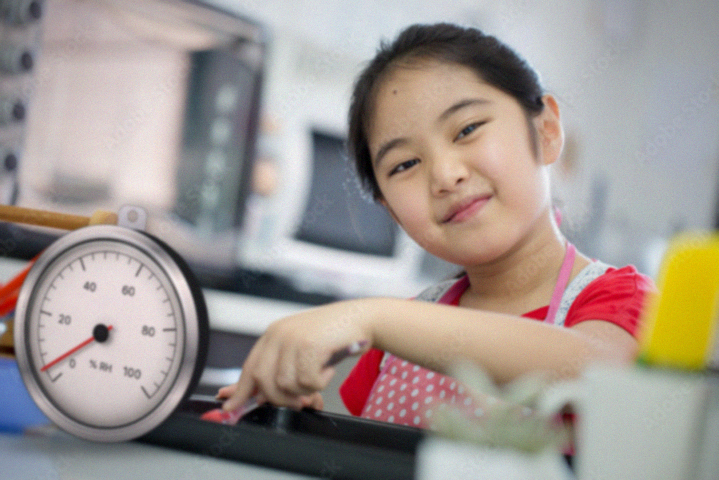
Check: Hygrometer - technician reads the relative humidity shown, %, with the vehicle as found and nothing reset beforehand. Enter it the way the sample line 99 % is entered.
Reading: 4 %
